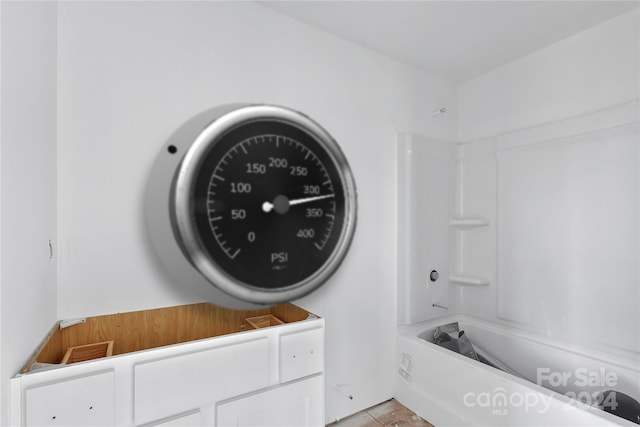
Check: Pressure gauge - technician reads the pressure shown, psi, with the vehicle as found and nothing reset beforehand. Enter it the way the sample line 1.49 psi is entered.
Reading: 320 psi
